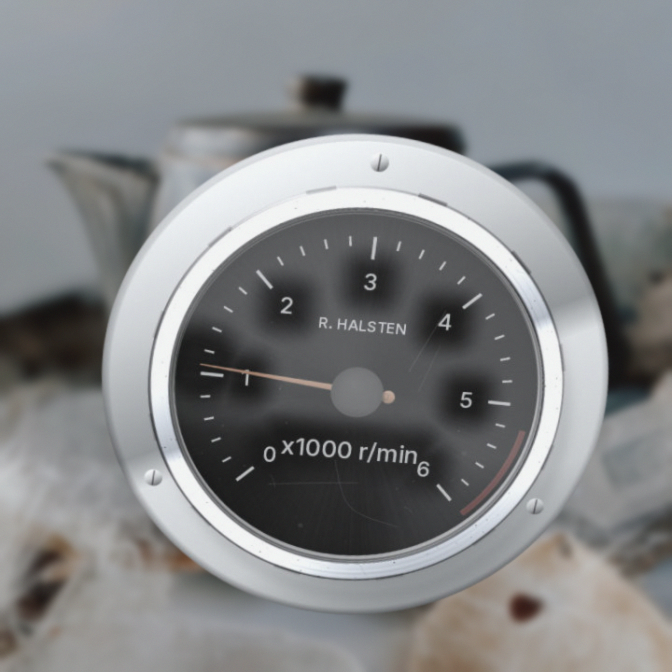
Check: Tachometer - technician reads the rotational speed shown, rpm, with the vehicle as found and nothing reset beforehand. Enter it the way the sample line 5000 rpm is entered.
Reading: 1100 rpm
